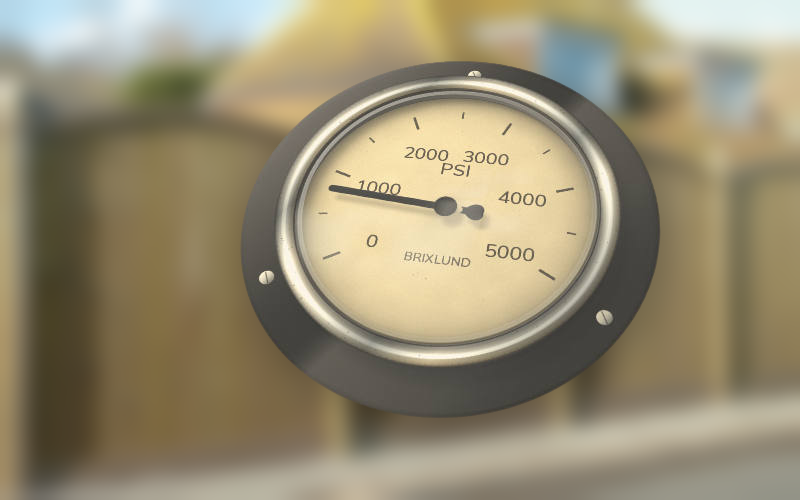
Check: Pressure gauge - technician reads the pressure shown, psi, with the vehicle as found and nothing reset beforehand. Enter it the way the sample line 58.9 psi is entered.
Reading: 750 psi
